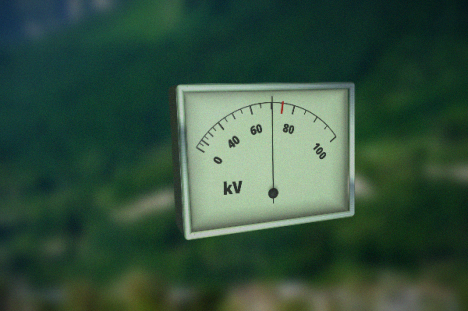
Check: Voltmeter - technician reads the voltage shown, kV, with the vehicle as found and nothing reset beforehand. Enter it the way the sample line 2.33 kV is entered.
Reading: 70 kV
